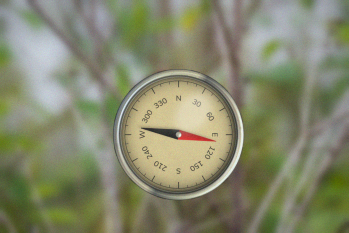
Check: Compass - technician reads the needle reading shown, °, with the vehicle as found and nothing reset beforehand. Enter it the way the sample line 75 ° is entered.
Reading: 100 °
